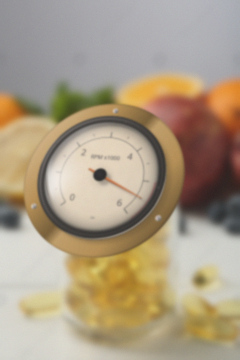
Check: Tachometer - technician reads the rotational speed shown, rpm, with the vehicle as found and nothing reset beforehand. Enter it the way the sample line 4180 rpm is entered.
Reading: 5500 rpm
